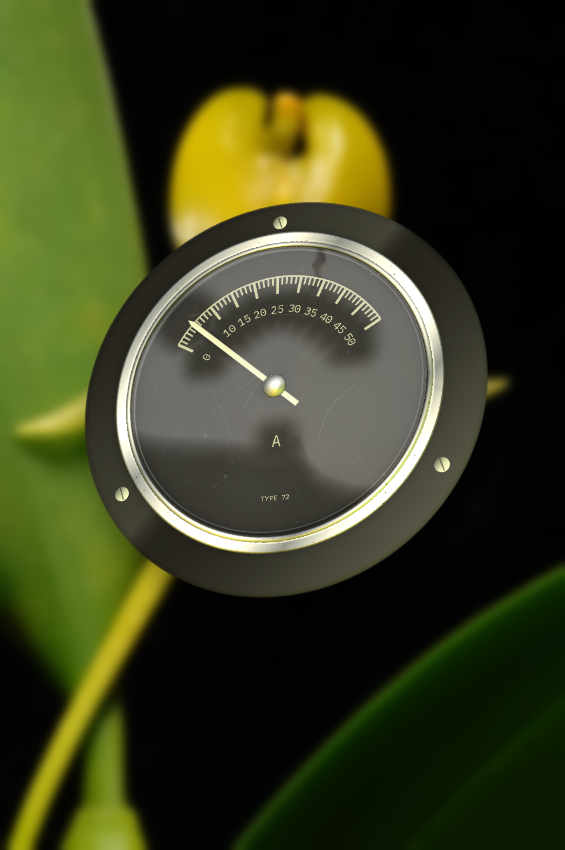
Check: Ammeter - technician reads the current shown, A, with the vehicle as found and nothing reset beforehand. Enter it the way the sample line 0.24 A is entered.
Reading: 5 A
